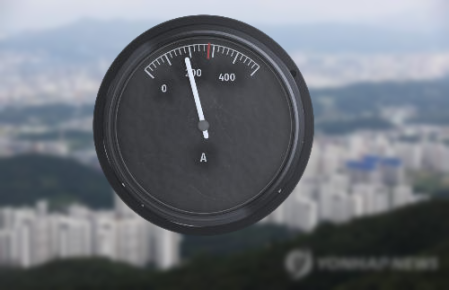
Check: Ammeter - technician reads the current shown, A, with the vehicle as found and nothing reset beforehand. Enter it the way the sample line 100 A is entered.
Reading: 180 A
